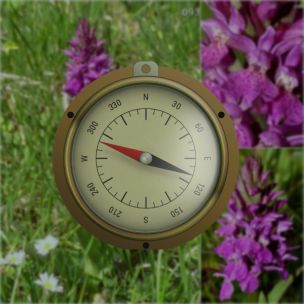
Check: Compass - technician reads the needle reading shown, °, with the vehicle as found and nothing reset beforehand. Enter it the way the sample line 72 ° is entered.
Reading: 290 °
